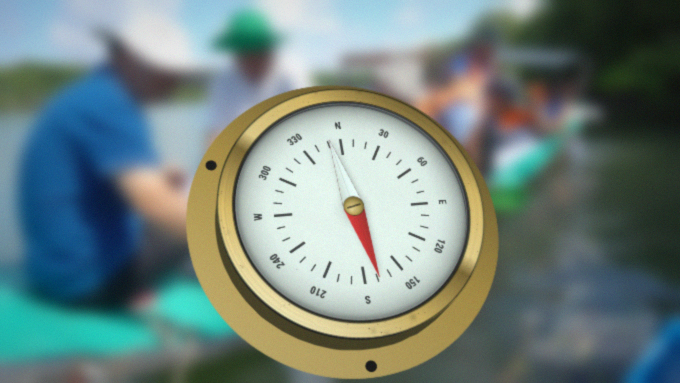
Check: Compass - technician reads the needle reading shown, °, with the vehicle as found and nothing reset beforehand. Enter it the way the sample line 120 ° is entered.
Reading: 170 °
